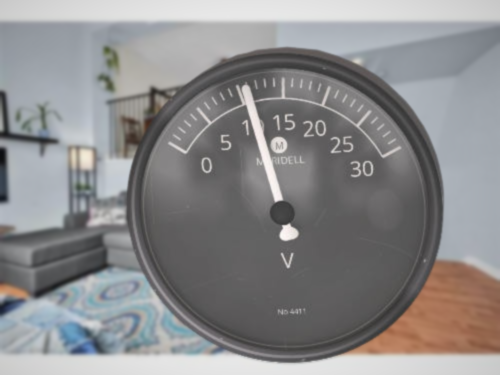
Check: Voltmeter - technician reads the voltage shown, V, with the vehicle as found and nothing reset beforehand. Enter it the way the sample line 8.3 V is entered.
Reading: 11 V
